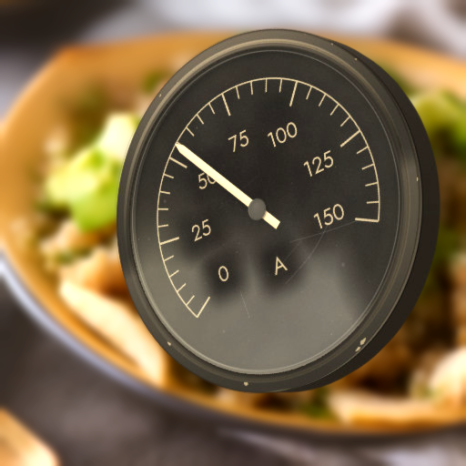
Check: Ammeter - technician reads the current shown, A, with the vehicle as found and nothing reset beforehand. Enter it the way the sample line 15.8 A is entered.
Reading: 55 A
